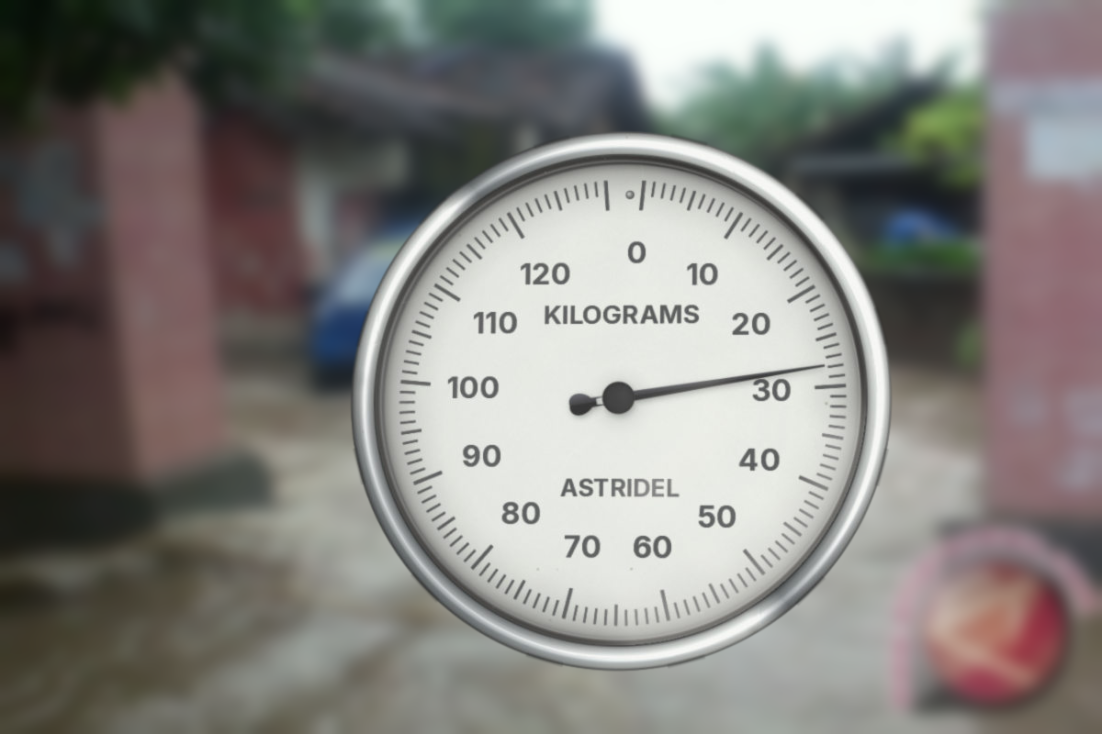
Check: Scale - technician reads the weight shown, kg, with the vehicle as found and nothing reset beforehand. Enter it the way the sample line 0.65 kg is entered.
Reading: 28 kg
